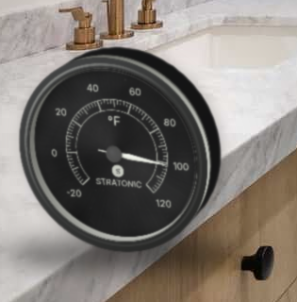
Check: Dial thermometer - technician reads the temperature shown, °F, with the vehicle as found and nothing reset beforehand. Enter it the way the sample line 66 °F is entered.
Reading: 100 °F
